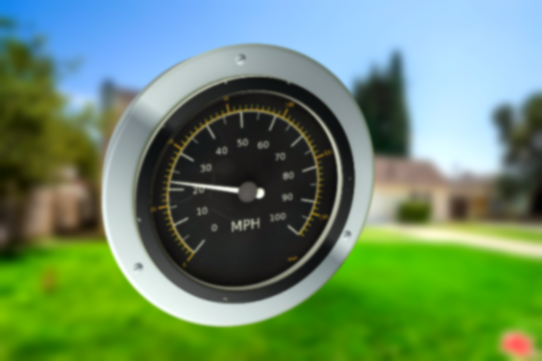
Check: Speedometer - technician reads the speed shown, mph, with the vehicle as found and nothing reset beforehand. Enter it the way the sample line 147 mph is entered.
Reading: 22.5 mph
